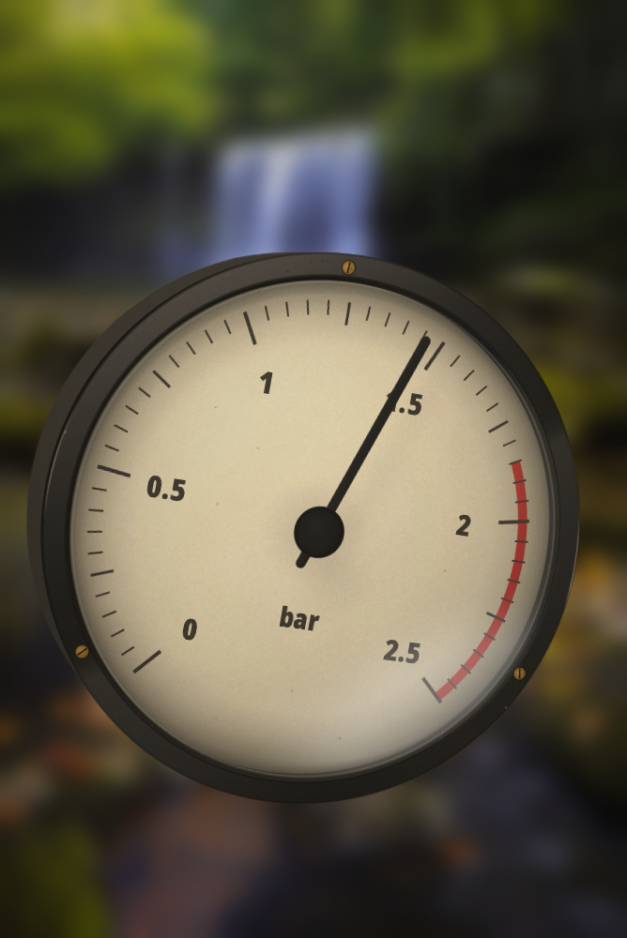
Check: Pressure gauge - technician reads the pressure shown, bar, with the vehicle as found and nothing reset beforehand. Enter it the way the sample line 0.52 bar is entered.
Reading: 1.45 bar
